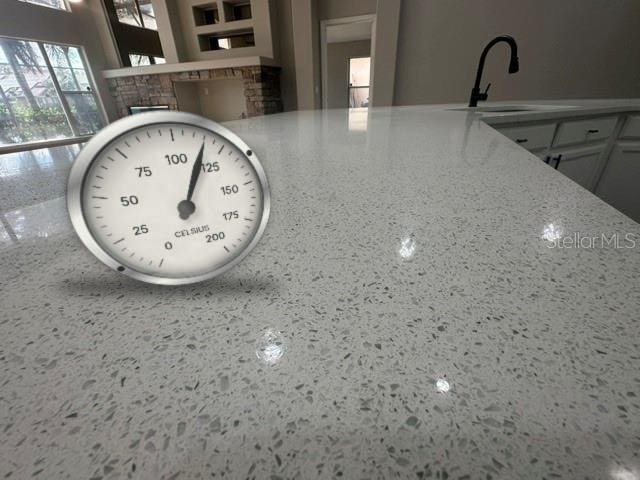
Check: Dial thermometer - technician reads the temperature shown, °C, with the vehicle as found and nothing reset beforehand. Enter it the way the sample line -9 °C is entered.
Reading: 115 °C
